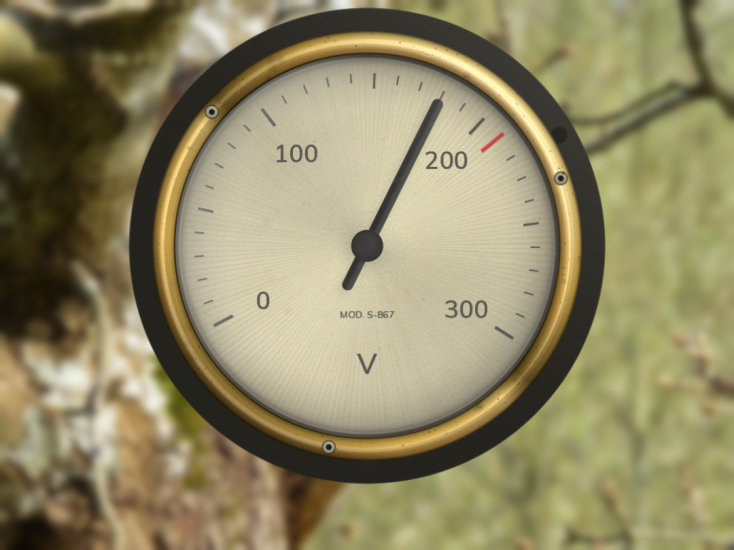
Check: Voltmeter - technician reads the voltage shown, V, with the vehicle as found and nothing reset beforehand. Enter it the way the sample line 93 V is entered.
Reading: 180 V
